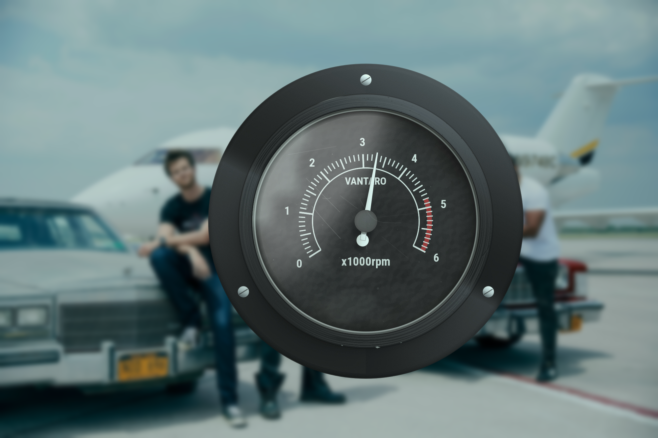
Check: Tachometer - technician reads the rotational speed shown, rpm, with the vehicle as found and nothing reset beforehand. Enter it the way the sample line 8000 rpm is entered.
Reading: 3300 rpm
